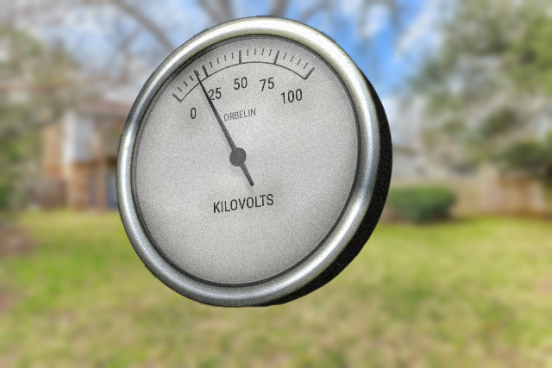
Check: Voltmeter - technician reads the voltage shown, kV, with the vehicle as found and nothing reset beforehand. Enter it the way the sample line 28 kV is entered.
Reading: 20 kV
